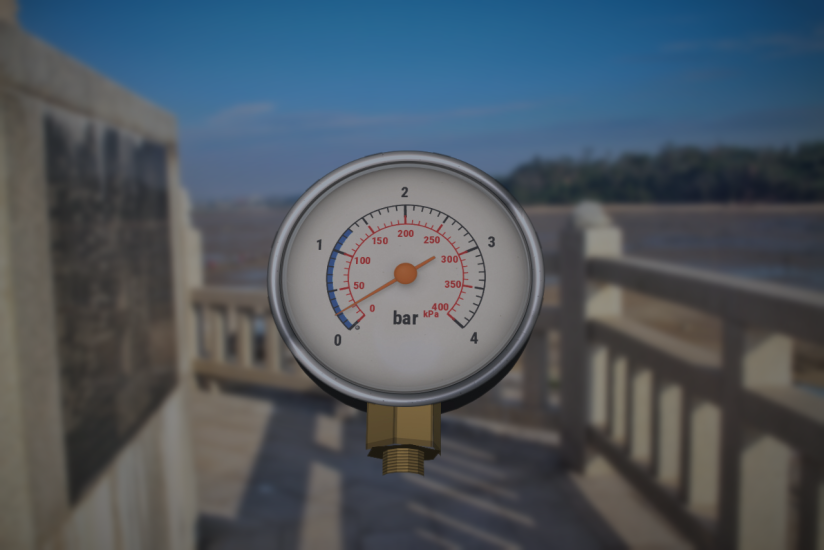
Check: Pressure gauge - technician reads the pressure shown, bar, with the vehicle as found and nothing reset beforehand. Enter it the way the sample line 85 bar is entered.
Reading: 0.2 bar
